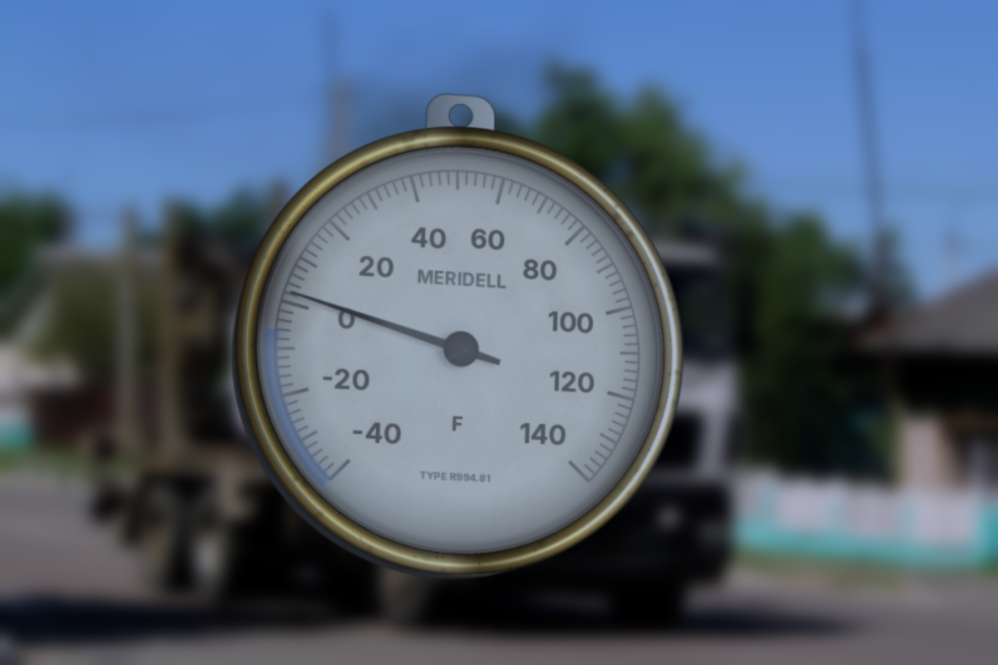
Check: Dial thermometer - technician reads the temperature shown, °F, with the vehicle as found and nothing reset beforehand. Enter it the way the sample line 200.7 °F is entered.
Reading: 2 °F
